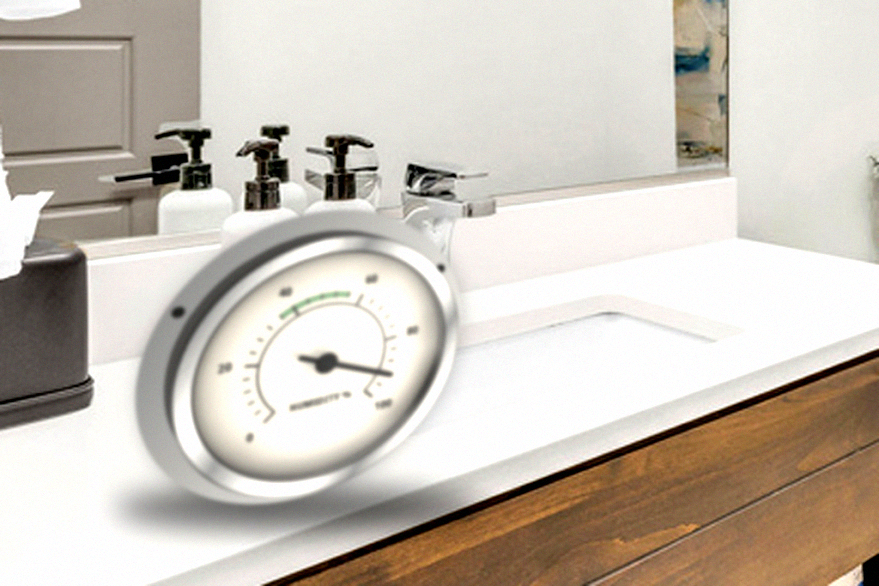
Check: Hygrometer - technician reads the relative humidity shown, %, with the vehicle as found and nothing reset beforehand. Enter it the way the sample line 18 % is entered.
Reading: 92 %
